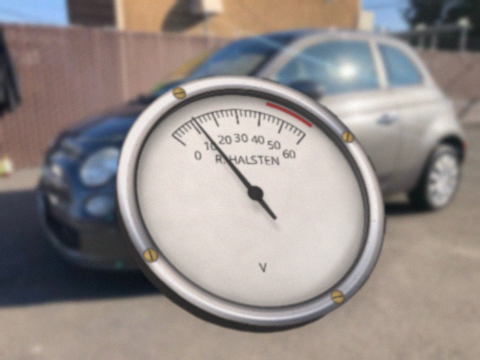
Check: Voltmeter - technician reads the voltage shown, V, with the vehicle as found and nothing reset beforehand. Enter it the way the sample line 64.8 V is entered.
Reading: 10 V
